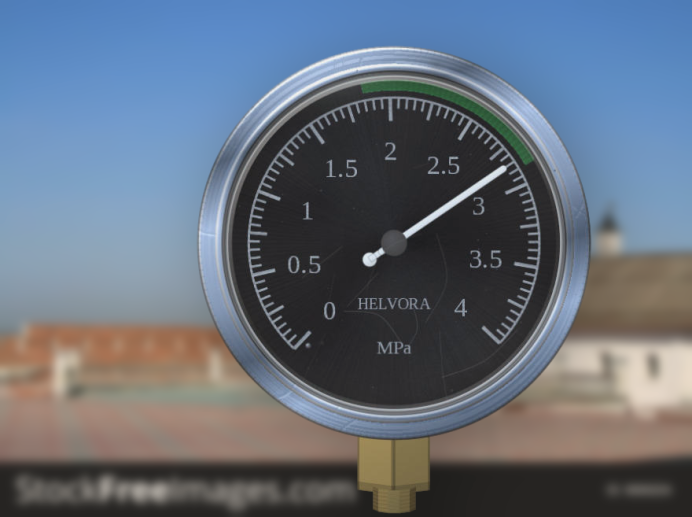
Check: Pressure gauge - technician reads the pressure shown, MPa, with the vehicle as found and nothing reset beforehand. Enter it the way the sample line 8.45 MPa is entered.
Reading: 2.85 MPa
